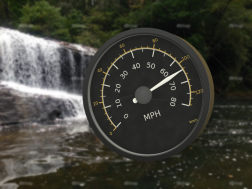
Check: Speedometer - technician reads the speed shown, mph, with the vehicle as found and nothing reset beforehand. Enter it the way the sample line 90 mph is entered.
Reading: 65 mph
